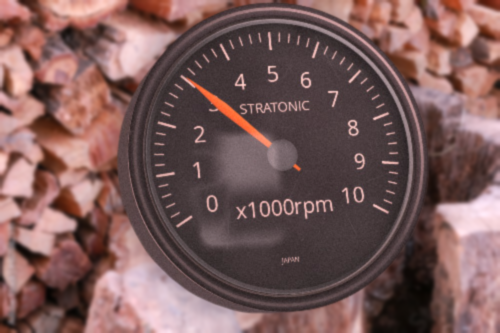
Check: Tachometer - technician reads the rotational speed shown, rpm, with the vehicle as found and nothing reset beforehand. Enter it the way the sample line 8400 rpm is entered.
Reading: 3000 rpm
